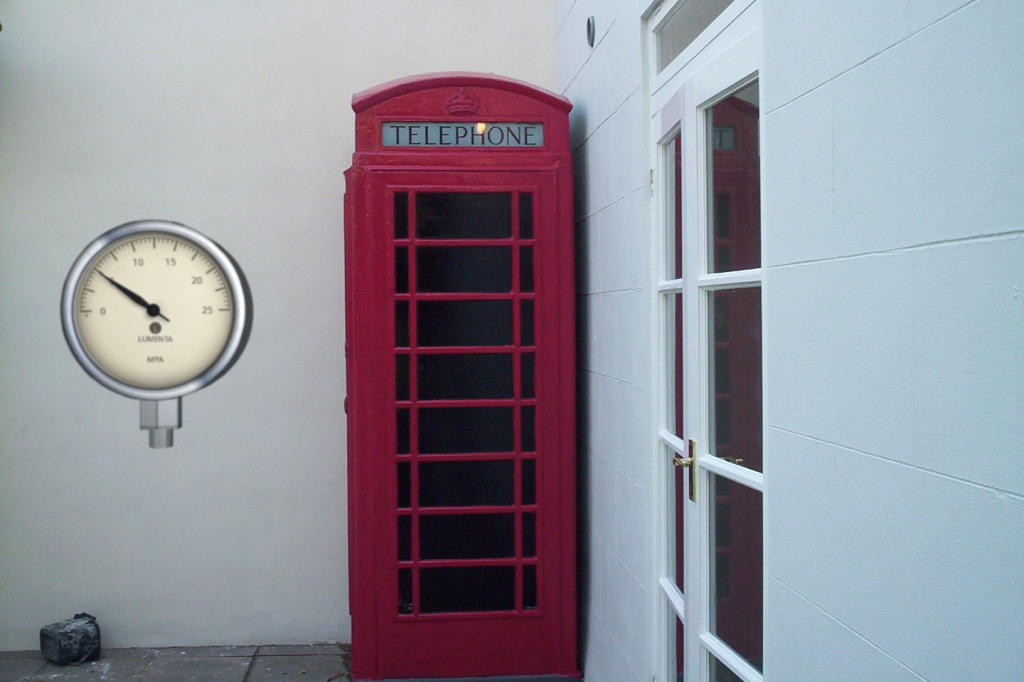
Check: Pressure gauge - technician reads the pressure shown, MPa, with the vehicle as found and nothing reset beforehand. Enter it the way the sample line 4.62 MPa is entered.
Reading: 5 MPa
